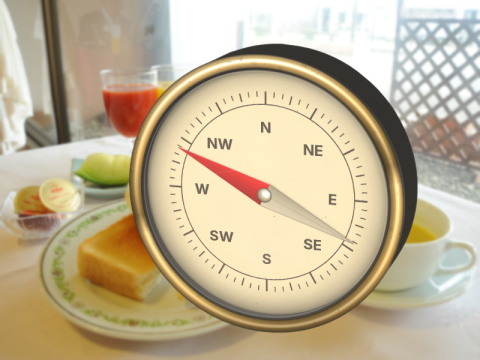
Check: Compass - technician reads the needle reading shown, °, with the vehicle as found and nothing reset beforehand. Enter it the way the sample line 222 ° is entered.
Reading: 295 °
